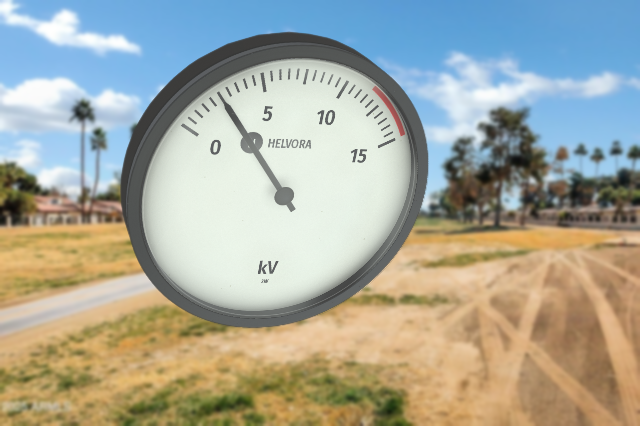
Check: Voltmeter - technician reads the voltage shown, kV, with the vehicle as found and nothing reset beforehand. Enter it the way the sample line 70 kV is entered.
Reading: 2.5 kV
